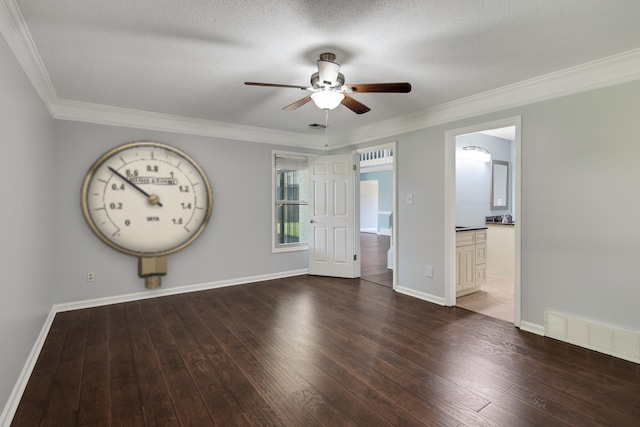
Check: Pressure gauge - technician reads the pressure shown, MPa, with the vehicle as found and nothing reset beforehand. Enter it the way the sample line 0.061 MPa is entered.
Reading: 0.5 MPa
